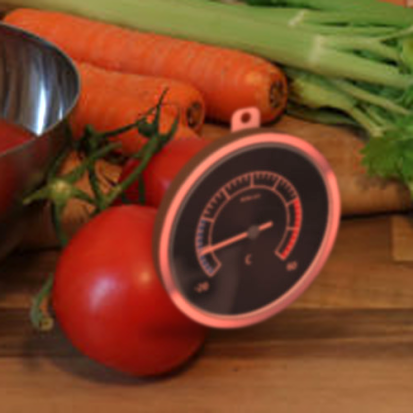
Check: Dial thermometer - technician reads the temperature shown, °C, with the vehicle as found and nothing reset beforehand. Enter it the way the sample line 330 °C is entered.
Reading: -10 °C
